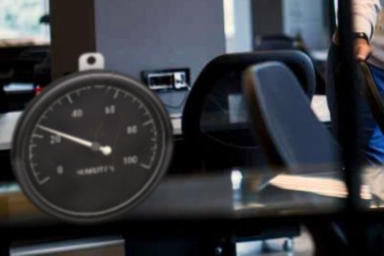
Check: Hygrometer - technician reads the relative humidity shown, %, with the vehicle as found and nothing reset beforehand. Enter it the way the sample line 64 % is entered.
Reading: 24 %
